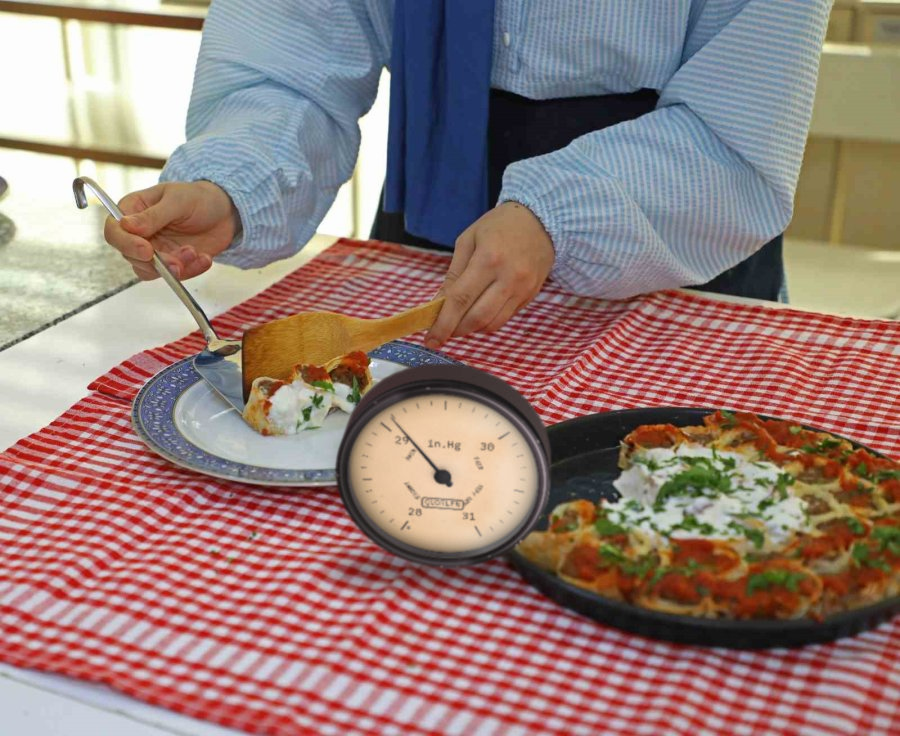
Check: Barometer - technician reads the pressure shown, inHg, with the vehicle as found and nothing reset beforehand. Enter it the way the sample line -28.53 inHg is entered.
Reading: 29.1 inHg
